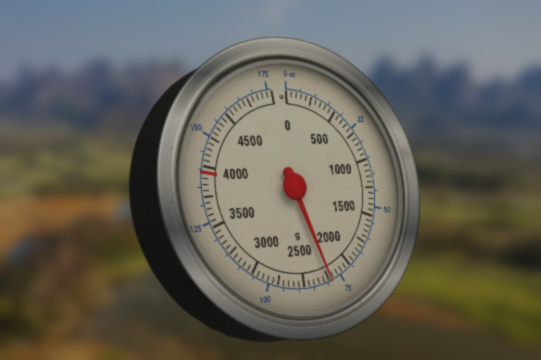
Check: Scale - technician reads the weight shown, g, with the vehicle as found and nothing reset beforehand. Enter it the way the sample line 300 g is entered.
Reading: 2250 g
